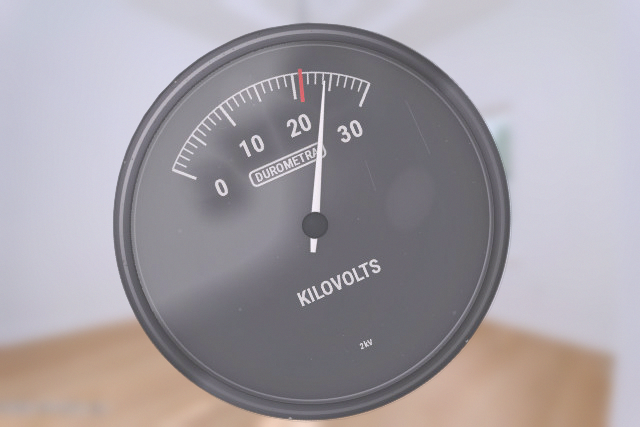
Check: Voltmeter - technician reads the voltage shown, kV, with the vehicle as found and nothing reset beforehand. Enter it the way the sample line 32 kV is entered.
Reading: 24 kV
